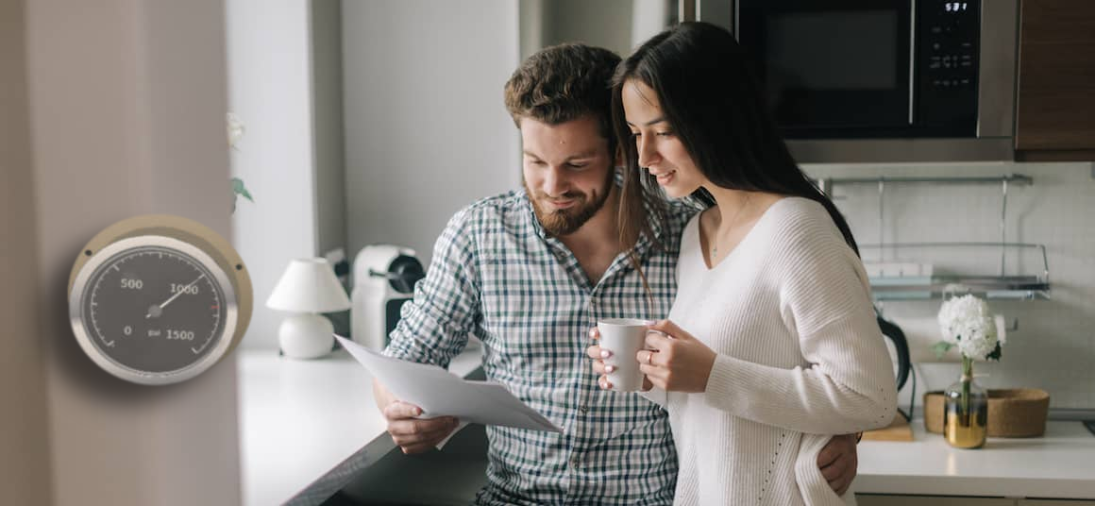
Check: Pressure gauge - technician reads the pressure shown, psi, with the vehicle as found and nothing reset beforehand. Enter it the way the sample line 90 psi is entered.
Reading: 1000 psi
